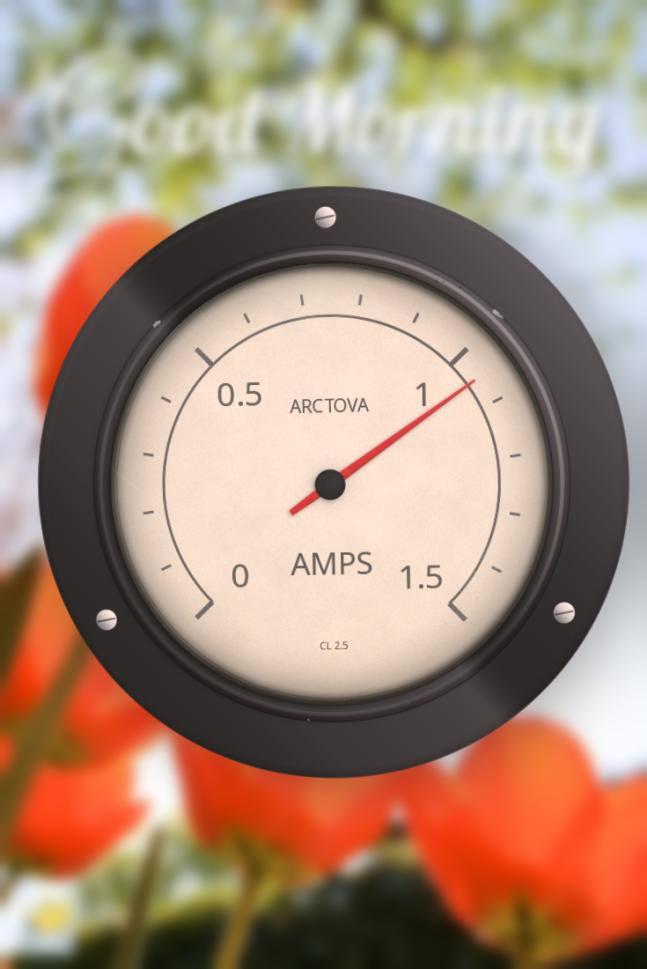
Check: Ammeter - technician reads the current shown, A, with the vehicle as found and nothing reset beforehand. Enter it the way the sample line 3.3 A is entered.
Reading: 1.05 A
